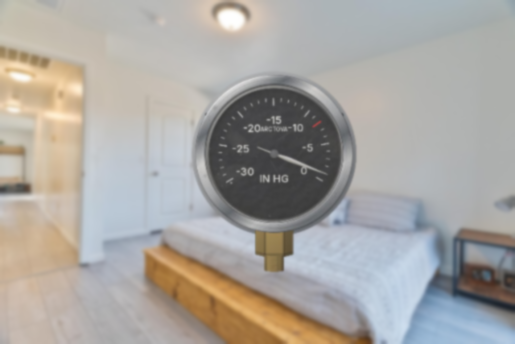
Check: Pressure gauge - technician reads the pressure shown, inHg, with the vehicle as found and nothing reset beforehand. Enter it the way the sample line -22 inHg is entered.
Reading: -1 inHg
